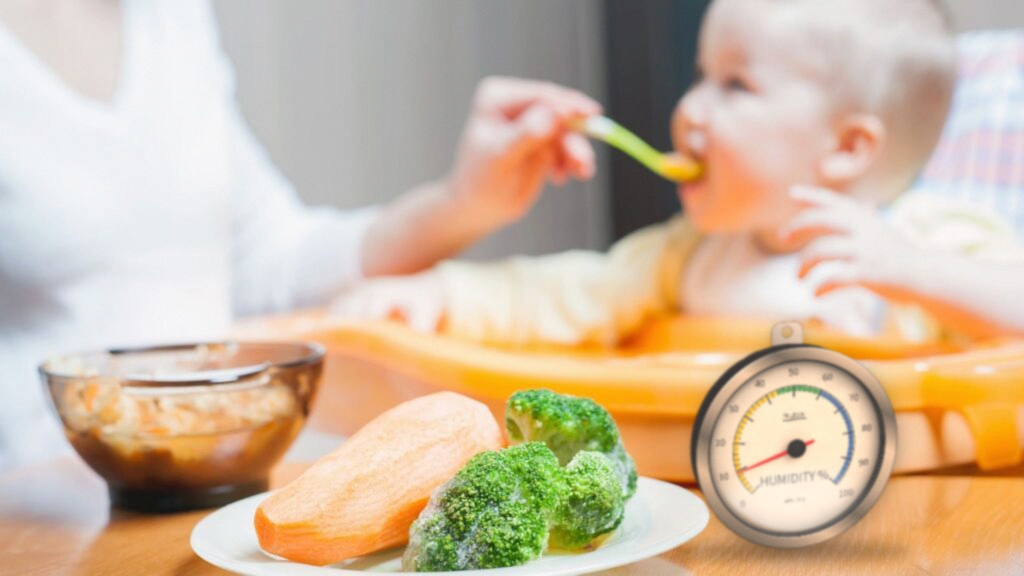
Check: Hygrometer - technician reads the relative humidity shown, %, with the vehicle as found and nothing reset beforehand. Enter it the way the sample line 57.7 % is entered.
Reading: 10 %
